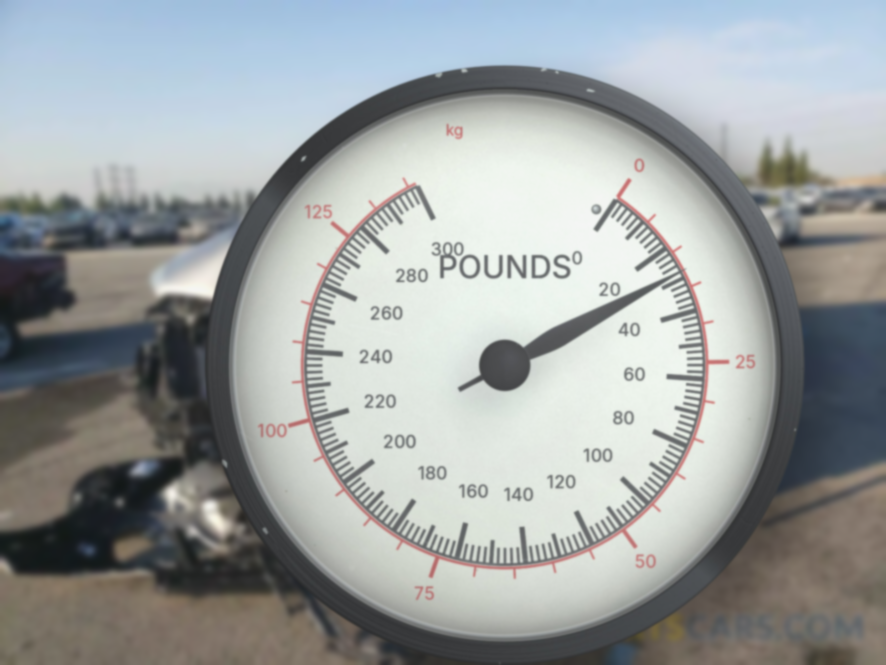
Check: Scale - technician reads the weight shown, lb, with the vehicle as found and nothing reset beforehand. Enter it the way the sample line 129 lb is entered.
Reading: 28 lb
